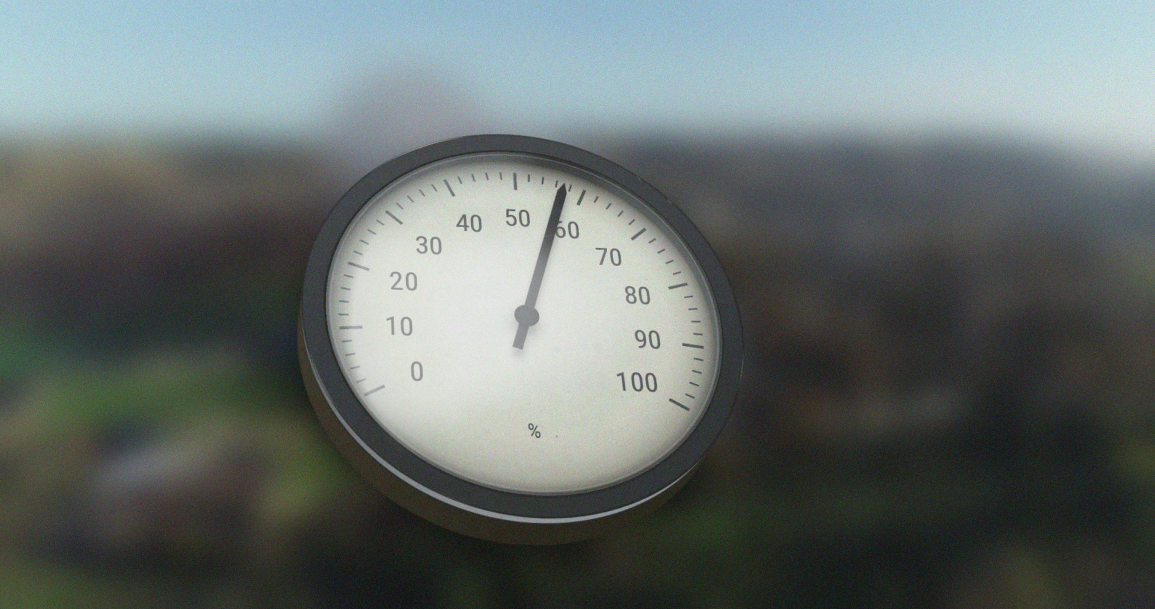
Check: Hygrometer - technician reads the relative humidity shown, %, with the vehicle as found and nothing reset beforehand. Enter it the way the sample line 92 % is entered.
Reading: 57 %
